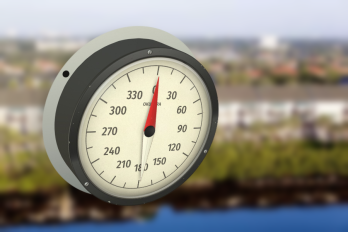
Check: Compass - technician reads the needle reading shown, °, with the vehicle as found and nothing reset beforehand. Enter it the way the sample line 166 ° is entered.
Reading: 0 °
